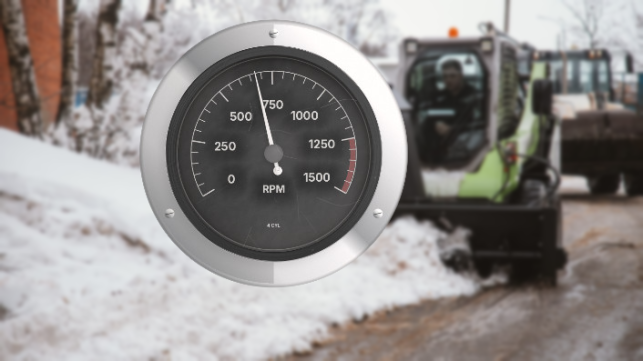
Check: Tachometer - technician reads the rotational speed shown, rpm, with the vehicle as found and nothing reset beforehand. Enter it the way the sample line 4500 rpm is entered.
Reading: 675 rpm
